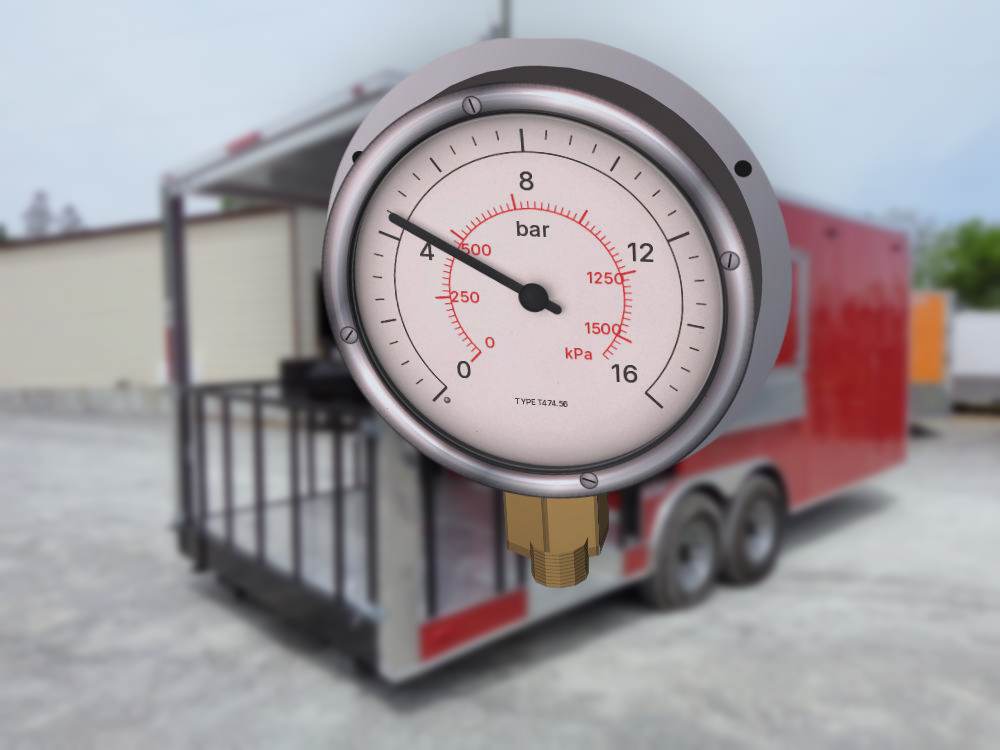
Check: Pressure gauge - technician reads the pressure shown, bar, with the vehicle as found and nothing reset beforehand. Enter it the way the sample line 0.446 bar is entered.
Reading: 4.5 bar
